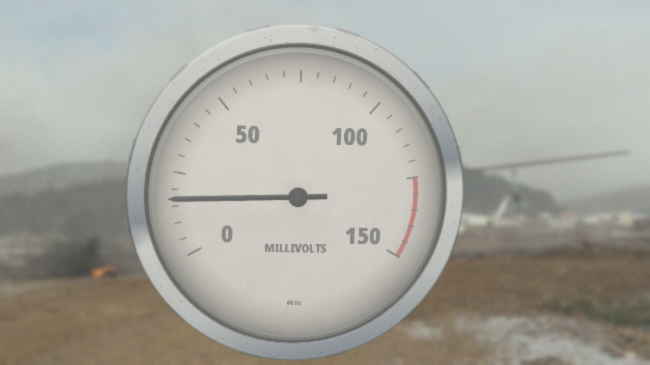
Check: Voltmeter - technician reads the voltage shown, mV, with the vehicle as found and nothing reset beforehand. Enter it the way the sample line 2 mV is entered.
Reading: 17.5 mV
